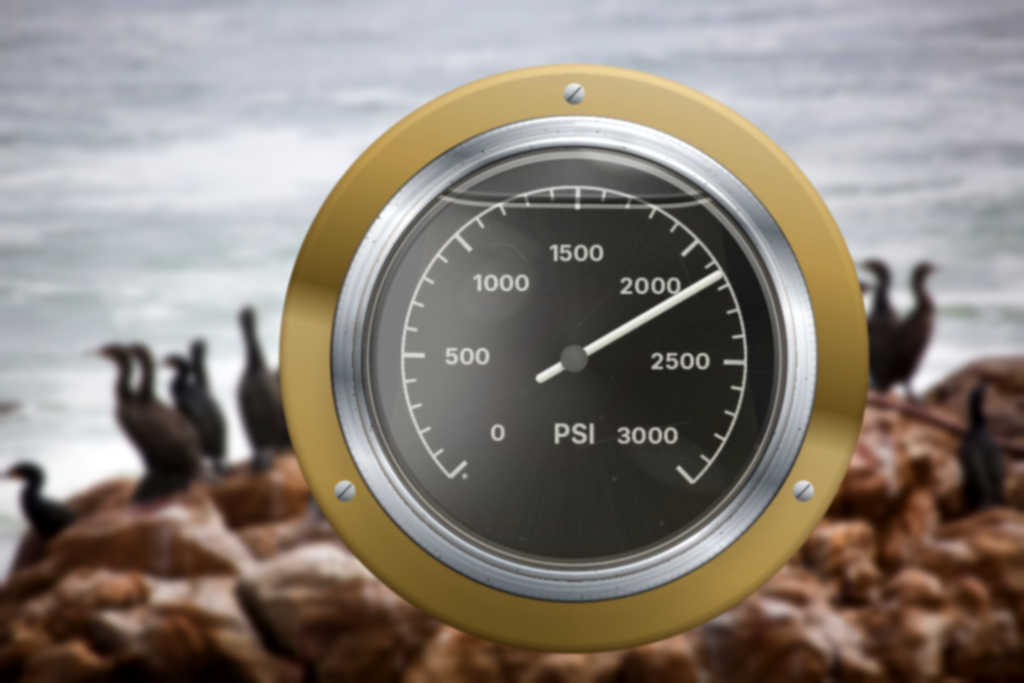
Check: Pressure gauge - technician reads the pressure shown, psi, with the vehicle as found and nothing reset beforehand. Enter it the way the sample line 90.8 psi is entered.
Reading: 2150 psi
